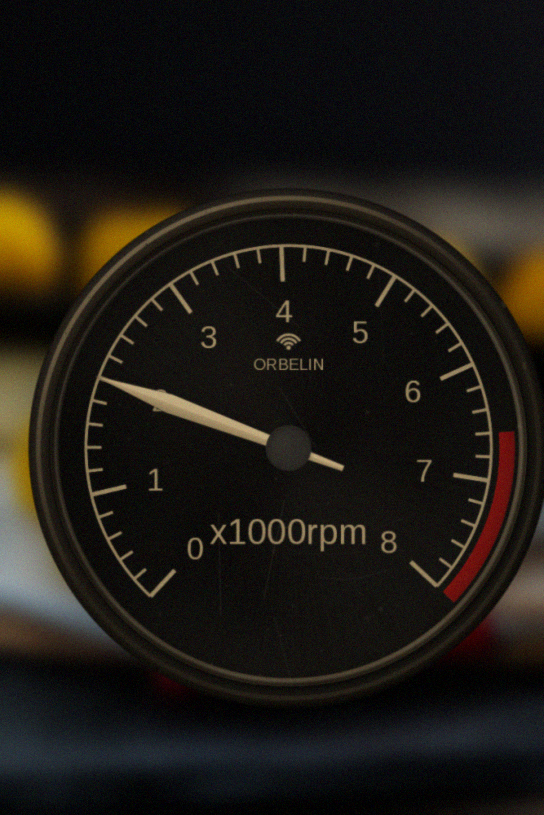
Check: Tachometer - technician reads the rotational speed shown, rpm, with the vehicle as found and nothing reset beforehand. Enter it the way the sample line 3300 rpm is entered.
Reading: 2000 rpm
